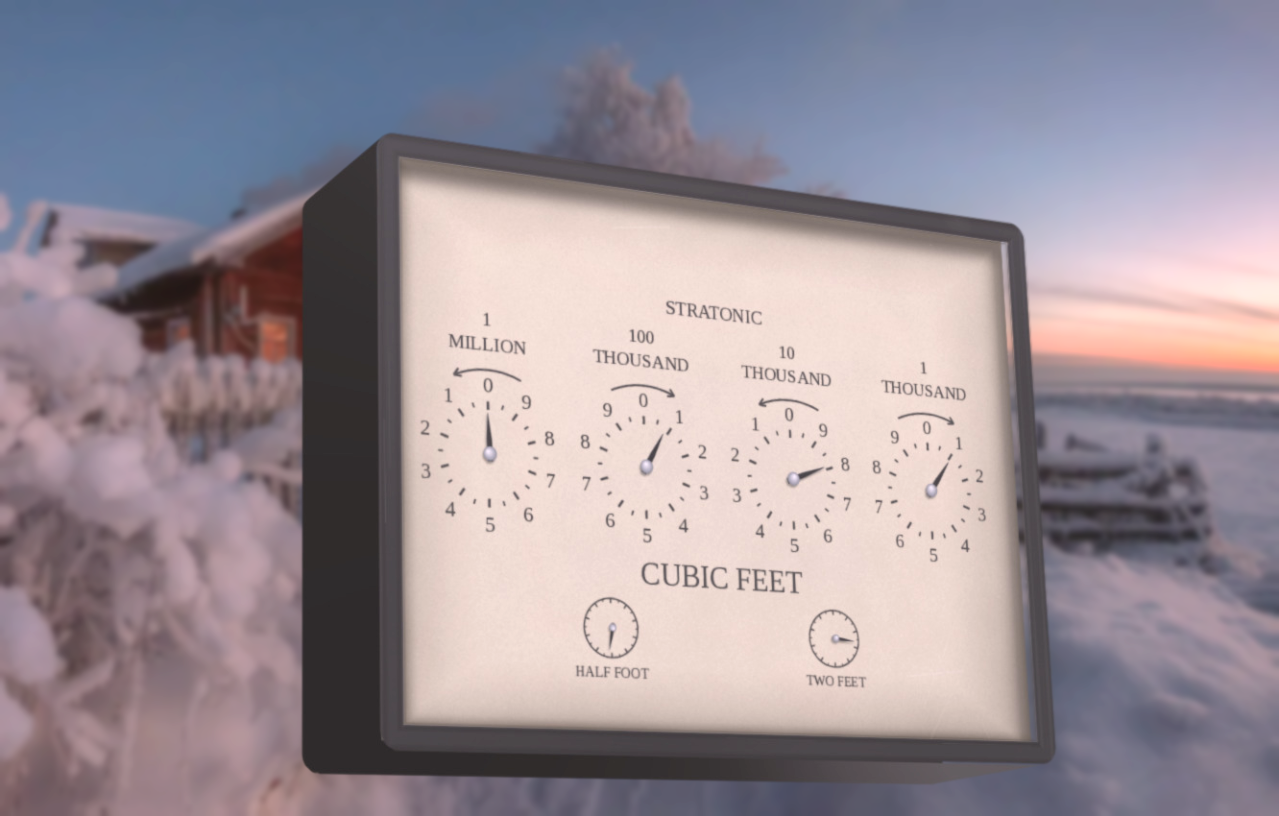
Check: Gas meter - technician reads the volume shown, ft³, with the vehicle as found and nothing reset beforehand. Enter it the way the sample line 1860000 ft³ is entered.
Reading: 8100 ft³
